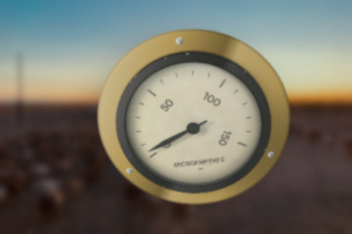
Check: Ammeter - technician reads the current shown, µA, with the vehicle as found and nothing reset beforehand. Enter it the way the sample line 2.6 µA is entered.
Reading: 5 µA
